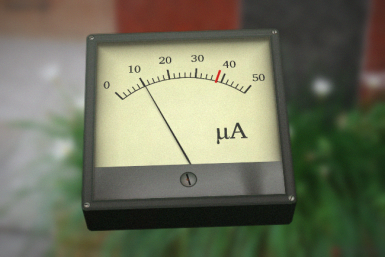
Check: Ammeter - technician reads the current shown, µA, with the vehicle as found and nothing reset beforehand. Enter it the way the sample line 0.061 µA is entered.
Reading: 10 µA
